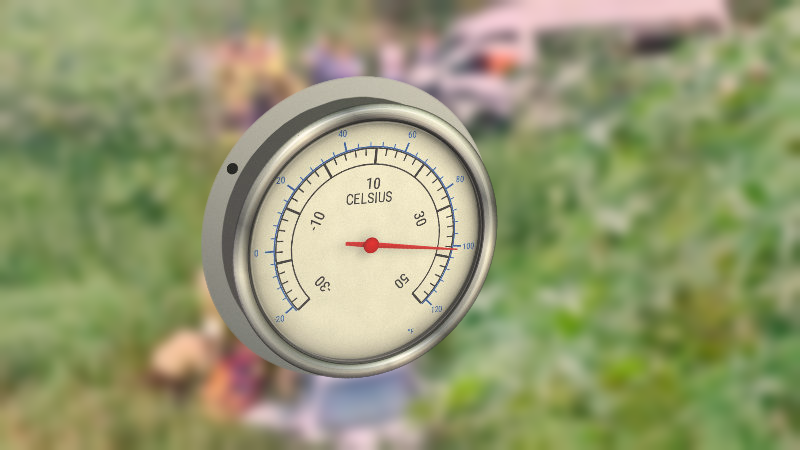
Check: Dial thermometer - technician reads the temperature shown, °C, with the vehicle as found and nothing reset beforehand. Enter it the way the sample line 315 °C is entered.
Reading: 38 °C
